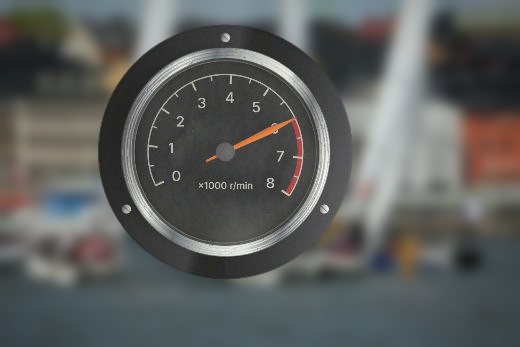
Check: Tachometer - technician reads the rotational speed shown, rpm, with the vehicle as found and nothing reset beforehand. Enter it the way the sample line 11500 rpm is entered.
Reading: 6000 rpm
